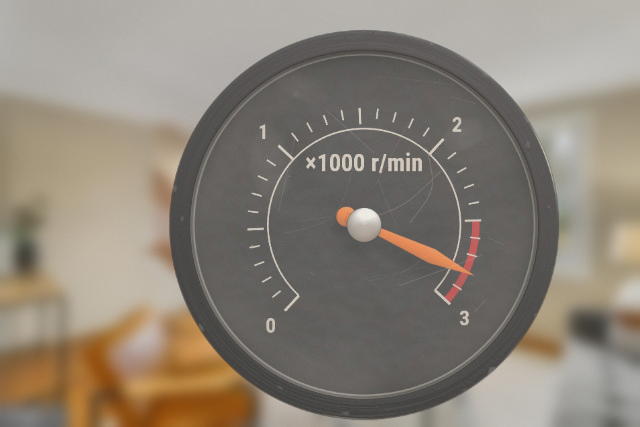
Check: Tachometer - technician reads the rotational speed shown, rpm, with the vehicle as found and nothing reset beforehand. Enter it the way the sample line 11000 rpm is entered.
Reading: 2800 rpm
